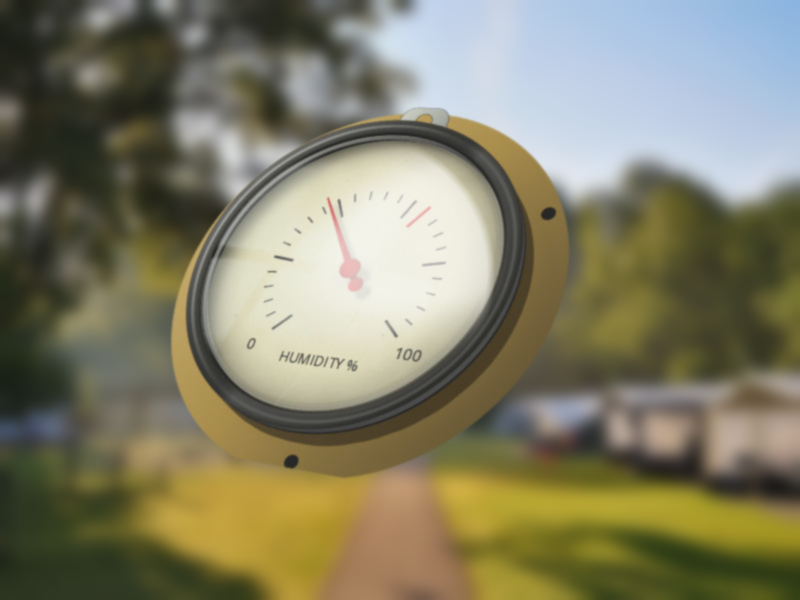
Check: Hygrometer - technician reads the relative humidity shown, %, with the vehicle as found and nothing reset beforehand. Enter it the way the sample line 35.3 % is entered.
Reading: 38 %
